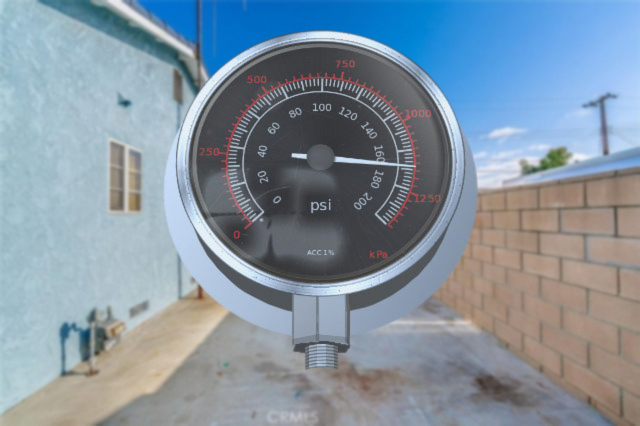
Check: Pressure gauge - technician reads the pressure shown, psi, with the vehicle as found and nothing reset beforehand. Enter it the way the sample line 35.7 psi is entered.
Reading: 170 psi
